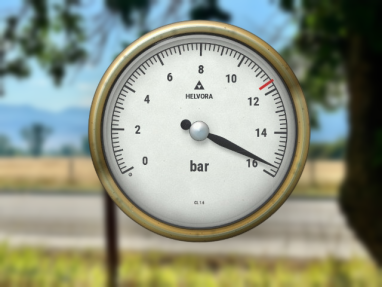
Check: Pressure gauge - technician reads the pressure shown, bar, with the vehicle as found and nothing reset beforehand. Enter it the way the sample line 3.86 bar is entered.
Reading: 15.6 bar
